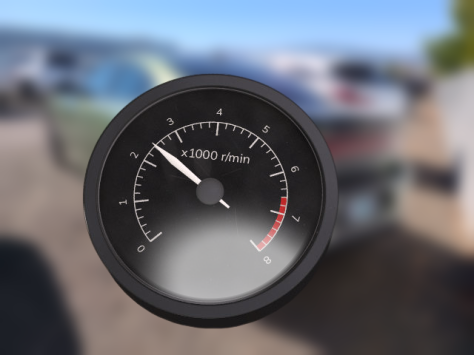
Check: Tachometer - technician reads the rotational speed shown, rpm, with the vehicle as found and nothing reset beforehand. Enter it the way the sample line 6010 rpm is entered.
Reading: 2400 rpm
